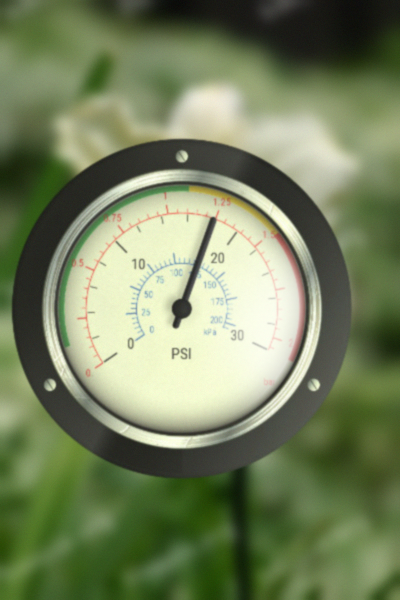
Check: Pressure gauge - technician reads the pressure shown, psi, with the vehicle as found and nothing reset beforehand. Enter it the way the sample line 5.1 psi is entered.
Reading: 18 psi
